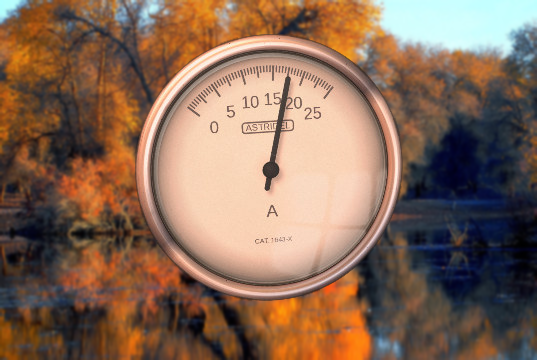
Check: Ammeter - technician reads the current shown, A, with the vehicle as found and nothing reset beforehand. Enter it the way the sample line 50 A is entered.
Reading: 17.5 A
